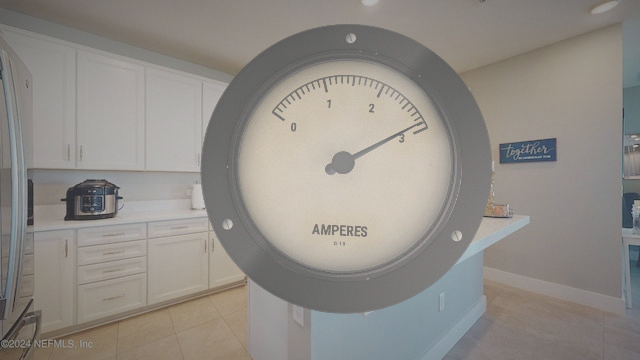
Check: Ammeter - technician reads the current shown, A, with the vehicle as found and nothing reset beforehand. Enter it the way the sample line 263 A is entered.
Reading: 2.9 A
